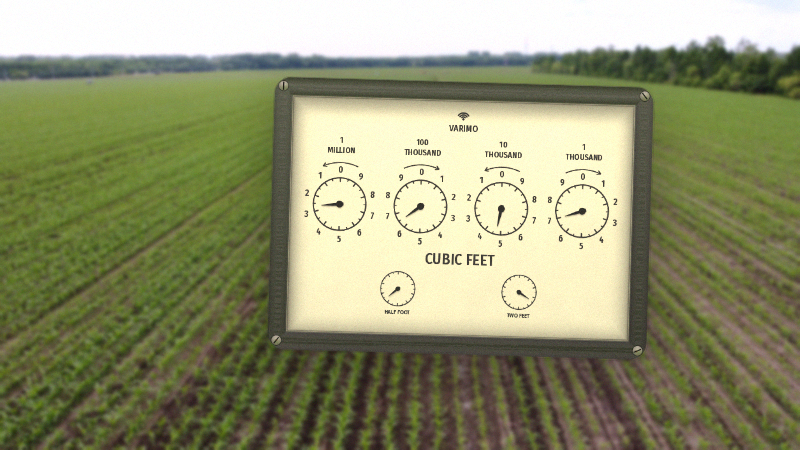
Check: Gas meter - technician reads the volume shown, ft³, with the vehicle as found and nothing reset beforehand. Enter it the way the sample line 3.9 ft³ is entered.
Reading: 264700 ft³
